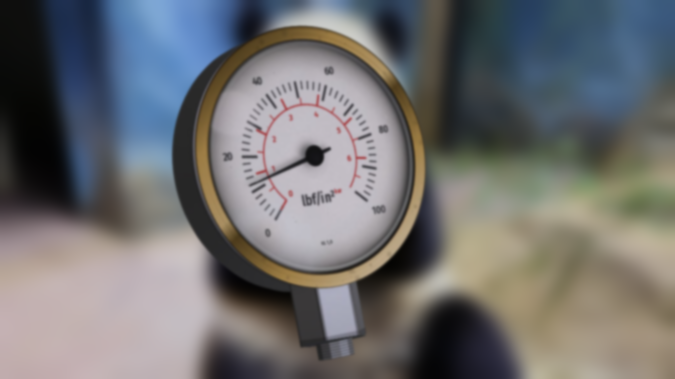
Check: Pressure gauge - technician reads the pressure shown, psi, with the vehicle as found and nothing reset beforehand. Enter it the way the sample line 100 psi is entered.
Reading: 12 psi
